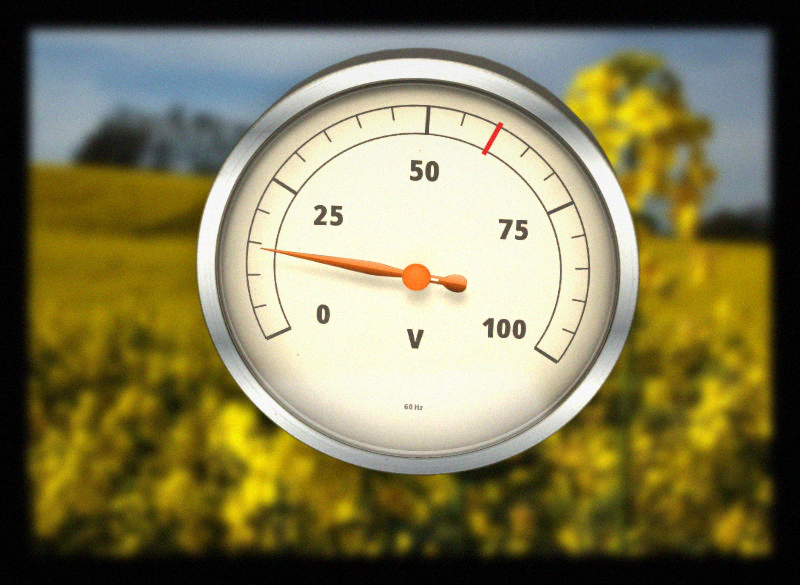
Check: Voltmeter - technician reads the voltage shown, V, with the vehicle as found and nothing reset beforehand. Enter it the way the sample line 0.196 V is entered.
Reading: 15 V
